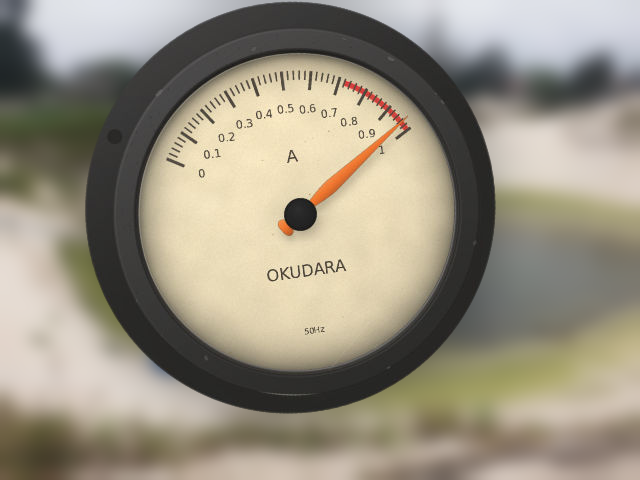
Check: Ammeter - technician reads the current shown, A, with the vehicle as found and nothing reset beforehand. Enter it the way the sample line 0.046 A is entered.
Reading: 0.96 A
